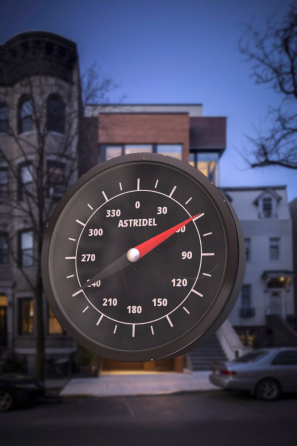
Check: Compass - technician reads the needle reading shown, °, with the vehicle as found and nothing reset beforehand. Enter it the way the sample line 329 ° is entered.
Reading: 60 °
